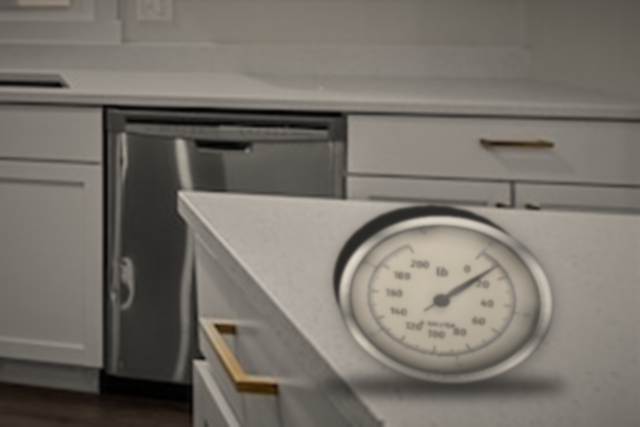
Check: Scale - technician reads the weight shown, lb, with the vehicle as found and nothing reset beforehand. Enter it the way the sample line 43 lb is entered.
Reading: 10 lb
